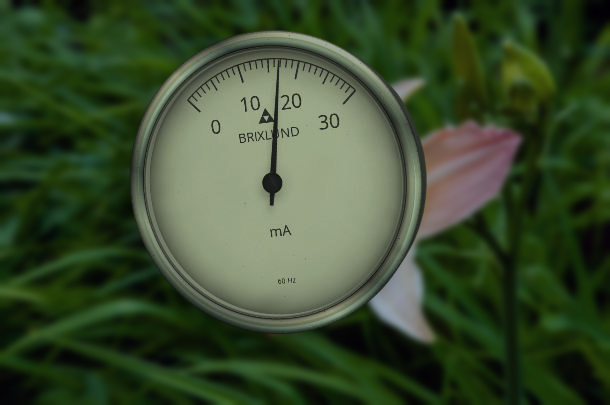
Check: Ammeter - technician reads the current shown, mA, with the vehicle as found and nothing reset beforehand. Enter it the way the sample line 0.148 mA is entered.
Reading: 17 mA
